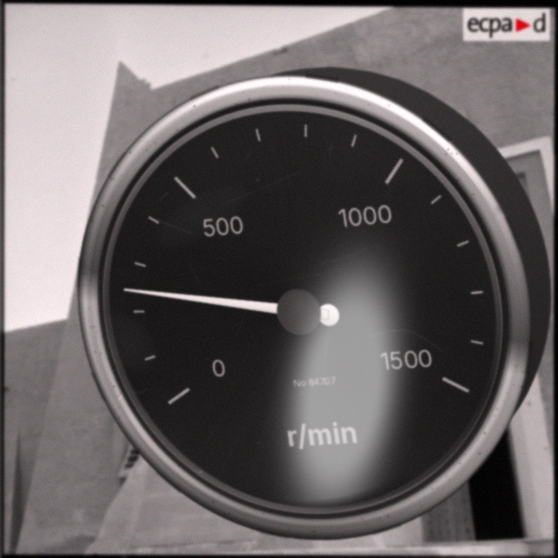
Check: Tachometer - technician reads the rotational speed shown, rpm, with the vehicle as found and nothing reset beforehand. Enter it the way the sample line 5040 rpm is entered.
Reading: 250 rpm
